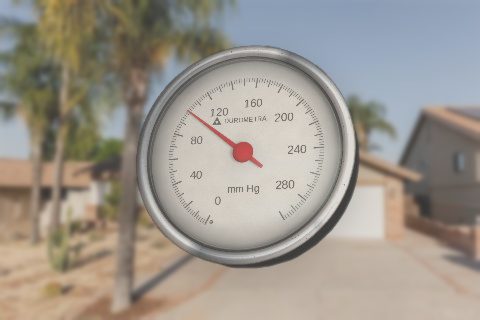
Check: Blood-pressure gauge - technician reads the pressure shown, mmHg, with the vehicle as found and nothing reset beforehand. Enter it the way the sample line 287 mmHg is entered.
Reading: 100 mmHg
